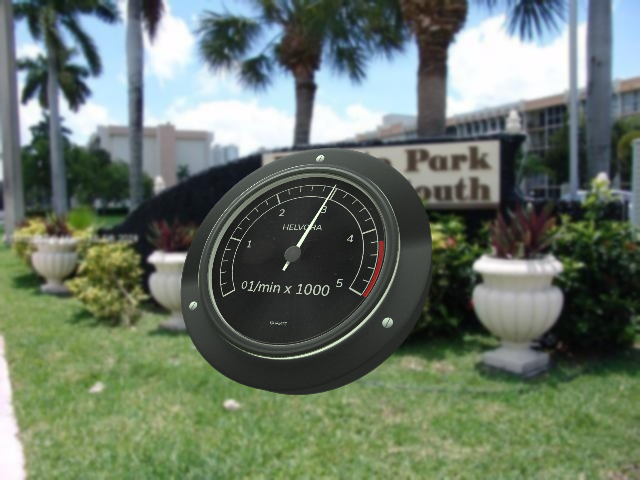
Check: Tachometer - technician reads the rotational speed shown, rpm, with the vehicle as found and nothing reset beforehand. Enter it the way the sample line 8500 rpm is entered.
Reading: 3000 rpm
